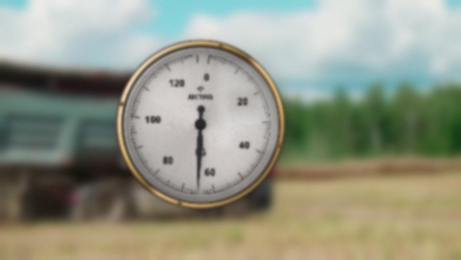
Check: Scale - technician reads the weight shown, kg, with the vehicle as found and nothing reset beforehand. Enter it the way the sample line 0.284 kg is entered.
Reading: 65 kg
